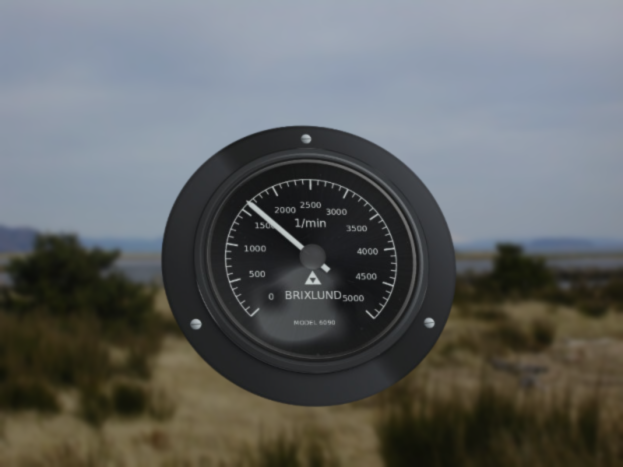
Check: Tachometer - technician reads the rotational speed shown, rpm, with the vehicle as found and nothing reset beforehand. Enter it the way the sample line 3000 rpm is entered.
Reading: 1600 rpm
